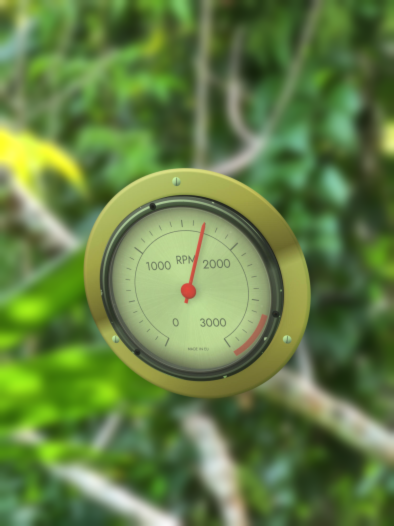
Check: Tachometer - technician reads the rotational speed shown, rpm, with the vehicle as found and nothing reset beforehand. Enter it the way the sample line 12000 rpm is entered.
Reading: 1700 rpm
